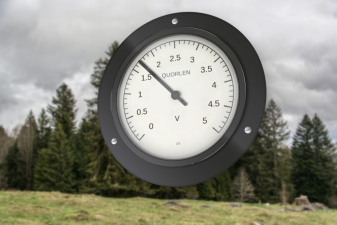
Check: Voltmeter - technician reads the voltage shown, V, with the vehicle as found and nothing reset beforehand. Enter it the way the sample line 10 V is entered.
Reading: 1.7 V
